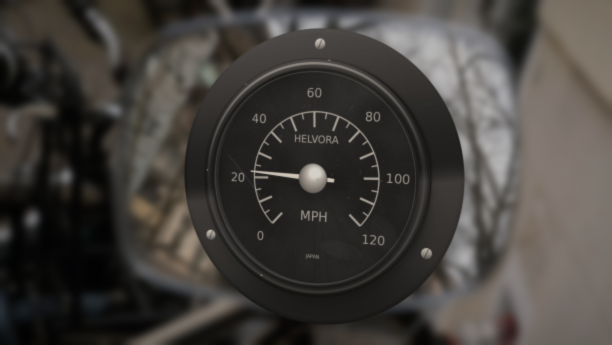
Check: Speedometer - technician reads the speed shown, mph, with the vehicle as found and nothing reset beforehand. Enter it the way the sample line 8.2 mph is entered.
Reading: 22.5 mph
